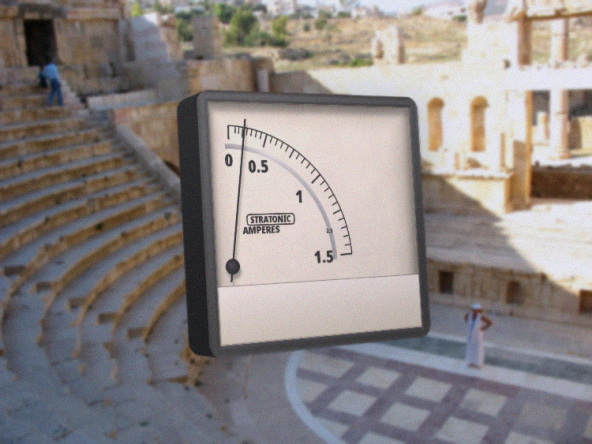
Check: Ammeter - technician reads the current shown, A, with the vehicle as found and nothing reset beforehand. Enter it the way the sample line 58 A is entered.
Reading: 0.25 A
